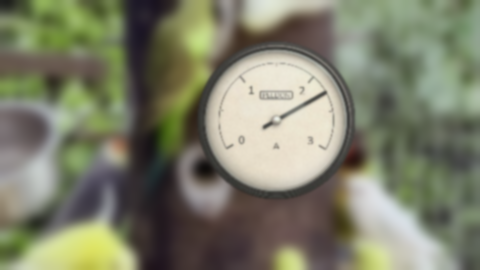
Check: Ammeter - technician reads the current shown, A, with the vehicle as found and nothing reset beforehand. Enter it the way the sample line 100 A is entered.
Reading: 2.25 A
